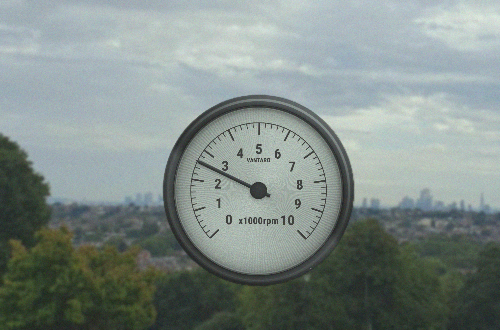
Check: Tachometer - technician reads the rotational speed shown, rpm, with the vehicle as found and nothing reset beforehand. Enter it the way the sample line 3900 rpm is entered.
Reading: 2600 rpm
